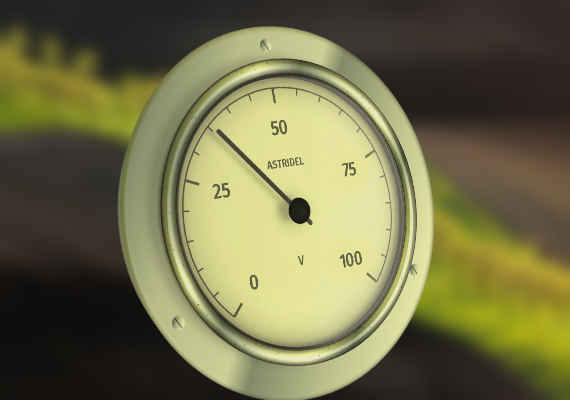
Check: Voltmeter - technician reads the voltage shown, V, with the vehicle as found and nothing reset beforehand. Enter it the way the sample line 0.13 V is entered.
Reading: 35 V
